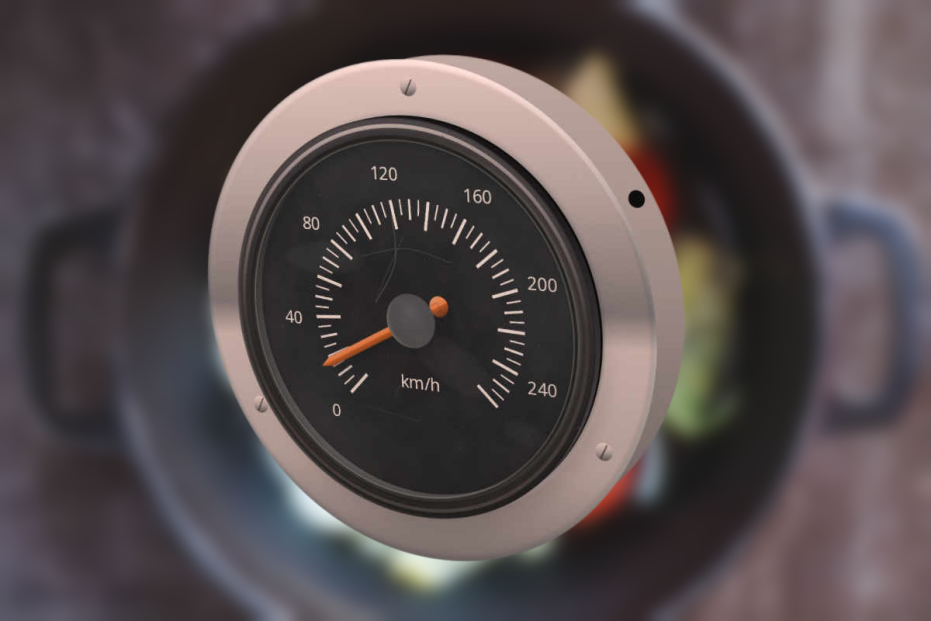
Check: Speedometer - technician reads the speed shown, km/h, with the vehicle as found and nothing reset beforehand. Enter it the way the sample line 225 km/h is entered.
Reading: 17.5 km/h
